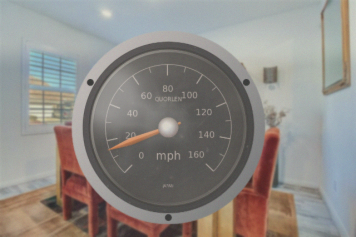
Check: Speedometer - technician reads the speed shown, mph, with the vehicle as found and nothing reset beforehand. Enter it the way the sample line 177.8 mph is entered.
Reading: 15 mph
